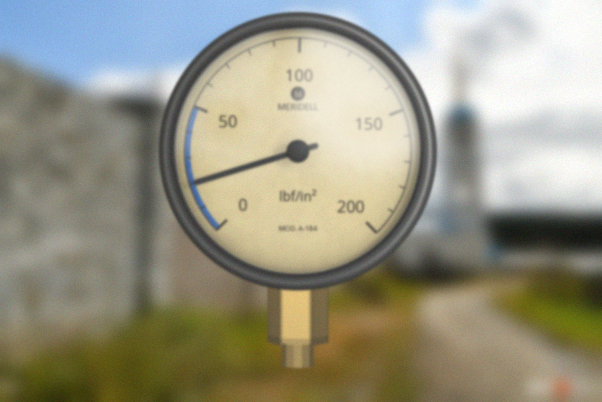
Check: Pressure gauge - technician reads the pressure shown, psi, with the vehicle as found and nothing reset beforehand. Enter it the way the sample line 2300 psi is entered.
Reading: 20 psi
